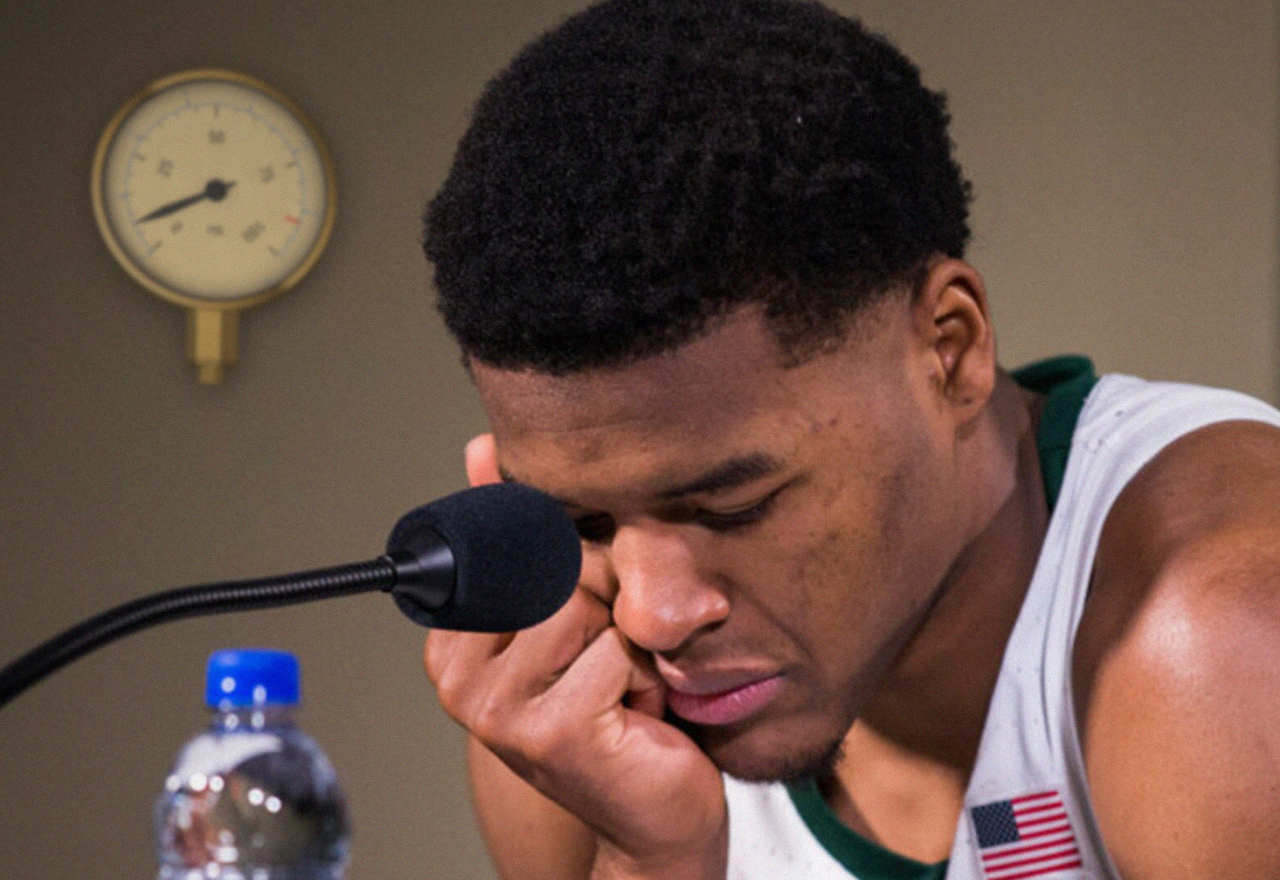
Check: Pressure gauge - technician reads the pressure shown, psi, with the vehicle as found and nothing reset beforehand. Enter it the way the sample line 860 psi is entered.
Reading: 7.5 psi
